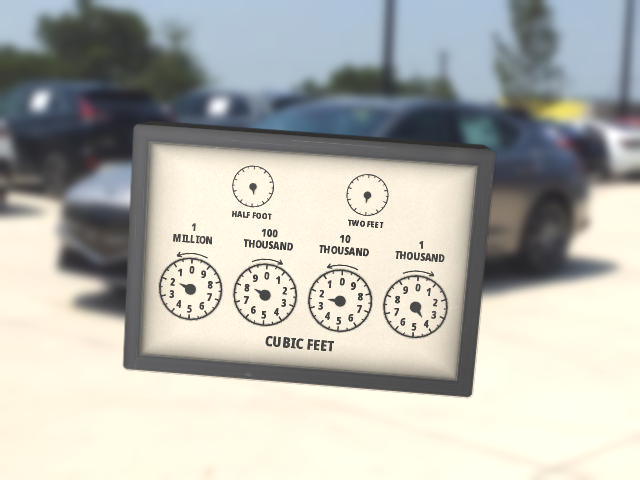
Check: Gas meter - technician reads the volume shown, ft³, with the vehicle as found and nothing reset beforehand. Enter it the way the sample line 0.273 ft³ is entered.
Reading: 182400 ft³
